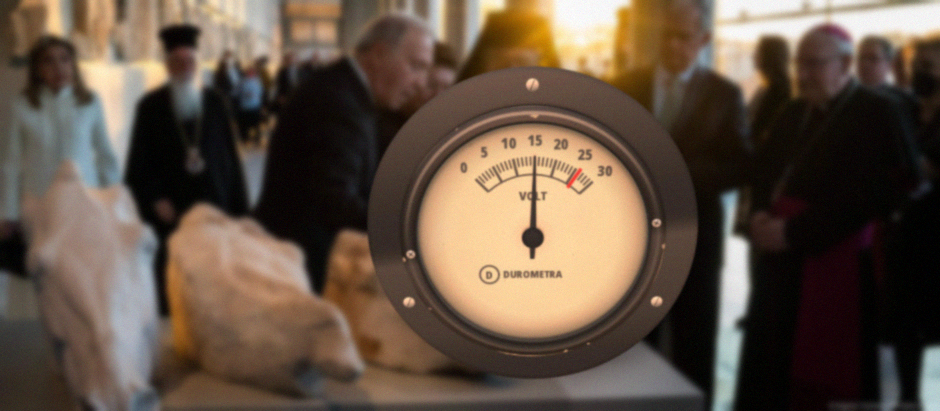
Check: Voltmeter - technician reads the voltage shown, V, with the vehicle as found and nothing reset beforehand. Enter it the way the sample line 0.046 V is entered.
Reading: 15 V
